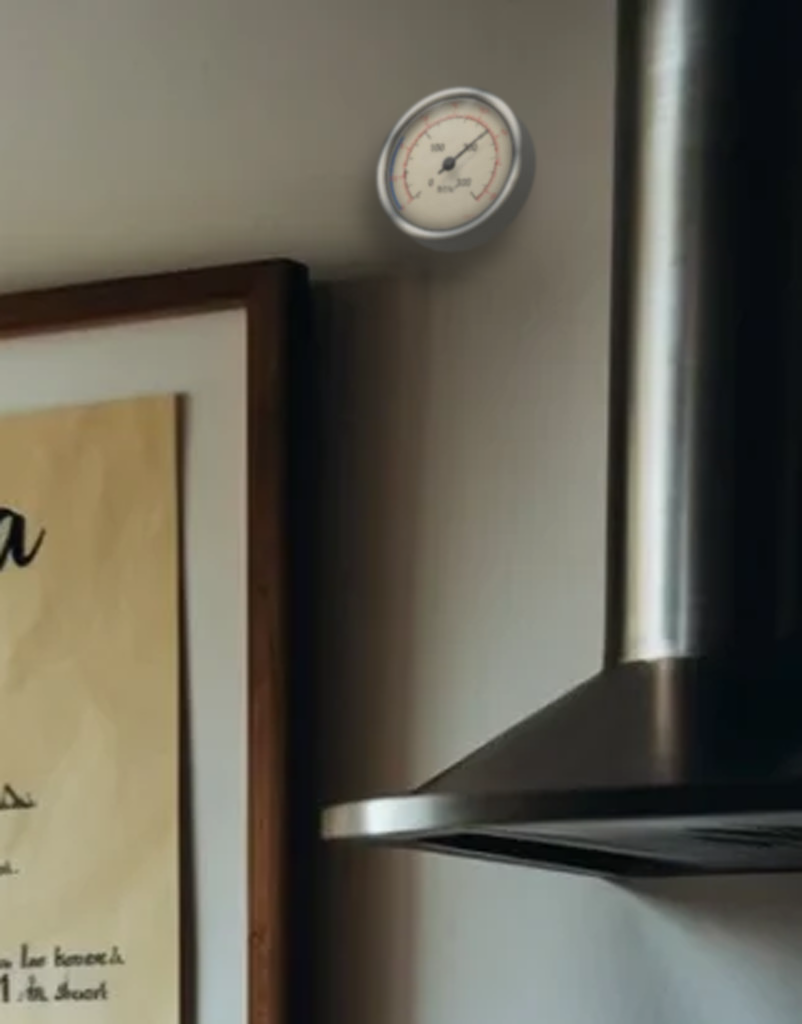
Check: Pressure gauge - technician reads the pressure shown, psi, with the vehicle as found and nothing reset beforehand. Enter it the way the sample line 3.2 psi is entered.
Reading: 200 psi
